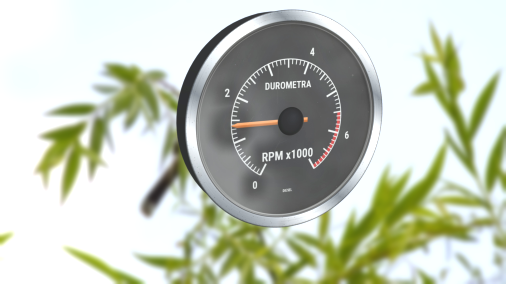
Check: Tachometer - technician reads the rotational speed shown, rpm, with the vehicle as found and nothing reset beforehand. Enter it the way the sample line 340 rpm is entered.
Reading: 1400 rpm
